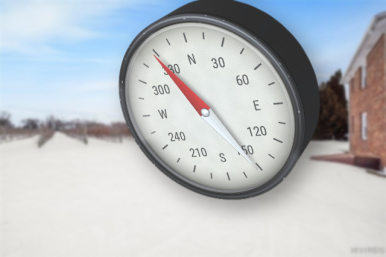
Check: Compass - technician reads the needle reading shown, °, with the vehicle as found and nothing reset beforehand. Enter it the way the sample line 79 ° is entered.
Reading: 330 °
